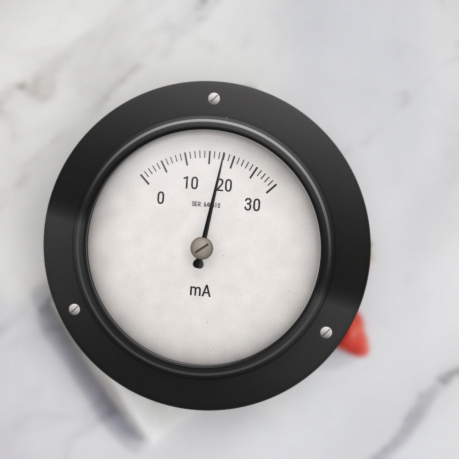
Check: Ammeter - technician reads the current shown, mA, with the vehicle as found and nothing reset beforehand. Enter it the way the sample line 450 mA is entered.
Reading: 18 mA
